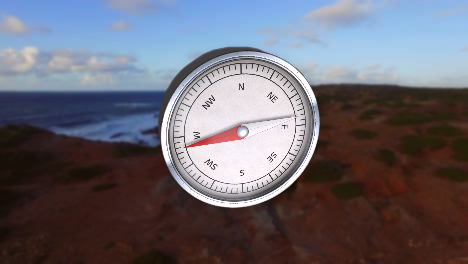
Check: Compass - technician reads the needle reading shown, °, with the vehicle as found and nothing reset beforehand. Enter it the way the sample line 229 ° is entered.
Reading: 260 °
